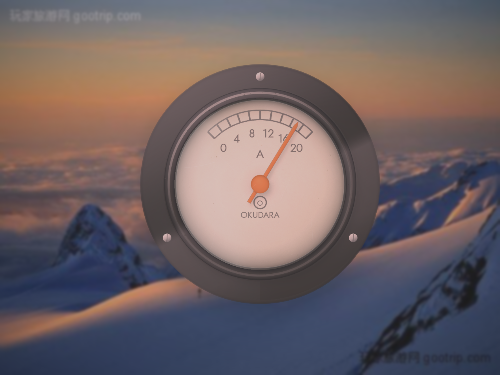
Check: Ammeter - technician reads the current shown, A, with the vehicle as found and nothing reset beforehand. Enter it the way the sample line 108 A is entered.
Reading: 17 A
